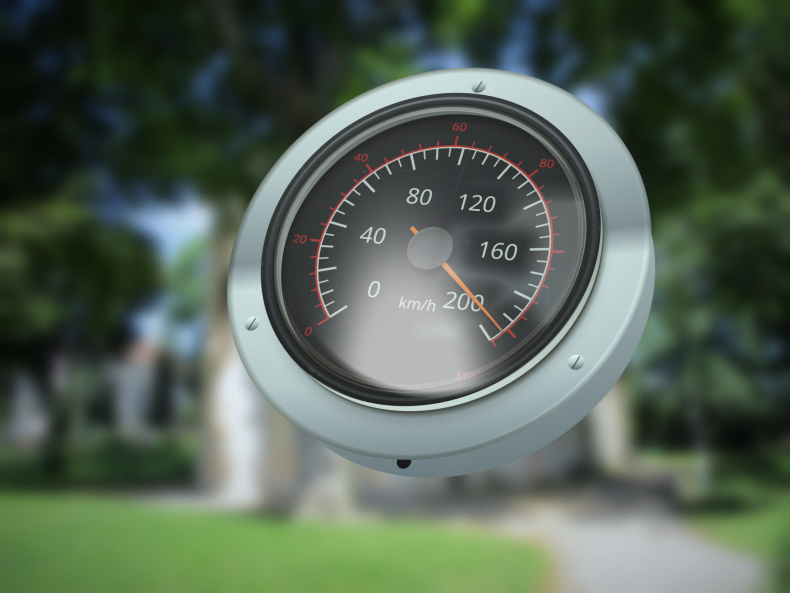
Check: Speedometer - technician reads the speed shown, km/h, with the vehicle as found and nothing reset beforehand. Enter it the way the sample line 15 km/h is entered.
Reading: 195 km/h
